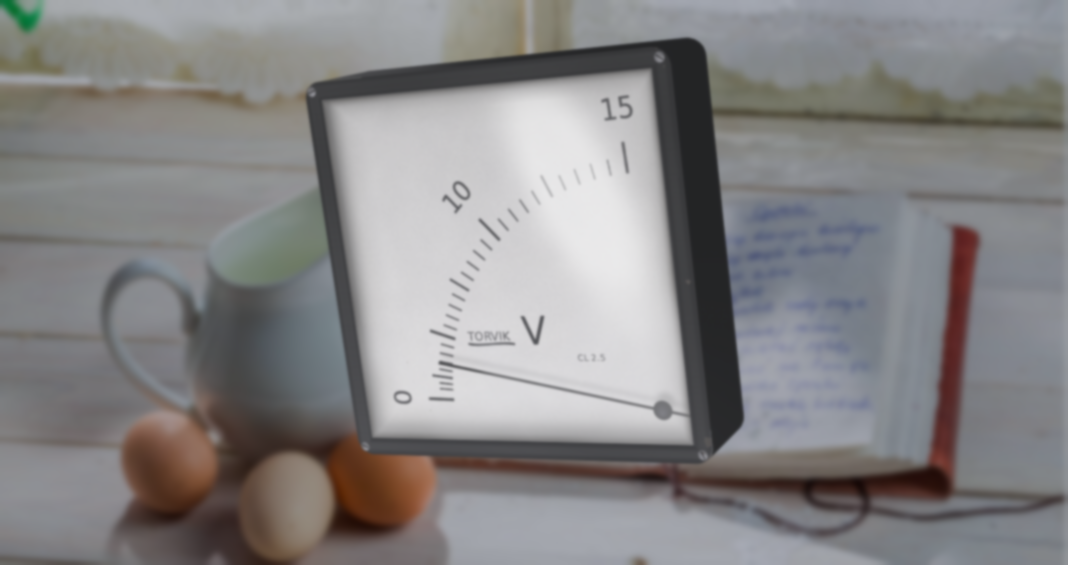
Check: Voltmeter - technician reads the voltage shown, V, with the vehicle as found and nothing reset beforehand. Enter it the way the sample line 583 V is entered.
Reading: 3.5 V
